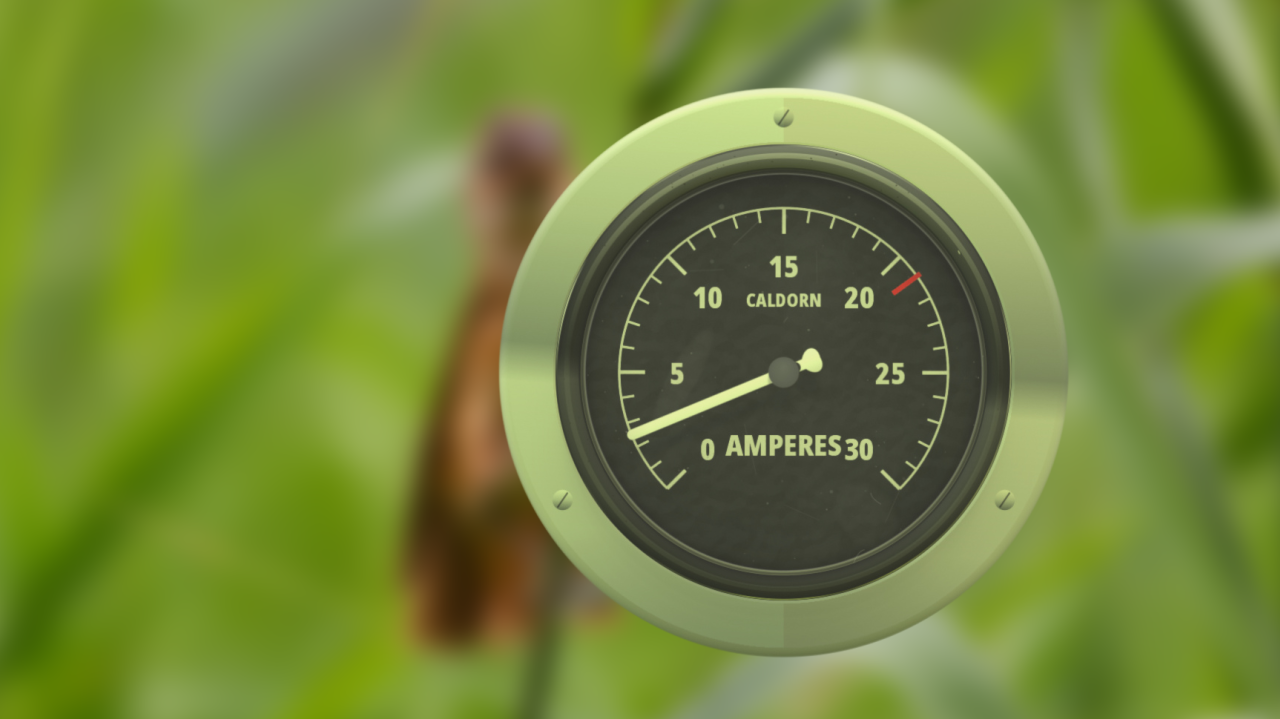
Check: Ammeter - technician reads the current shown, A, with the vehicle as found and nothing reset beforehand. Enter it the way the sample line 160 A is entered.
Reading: 2.5 A
